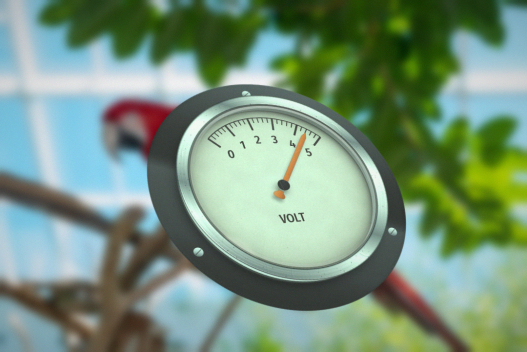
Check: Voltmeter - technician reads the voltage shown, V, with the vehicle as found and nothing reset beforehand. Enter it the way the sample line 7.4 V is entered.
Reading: 4.4 V
